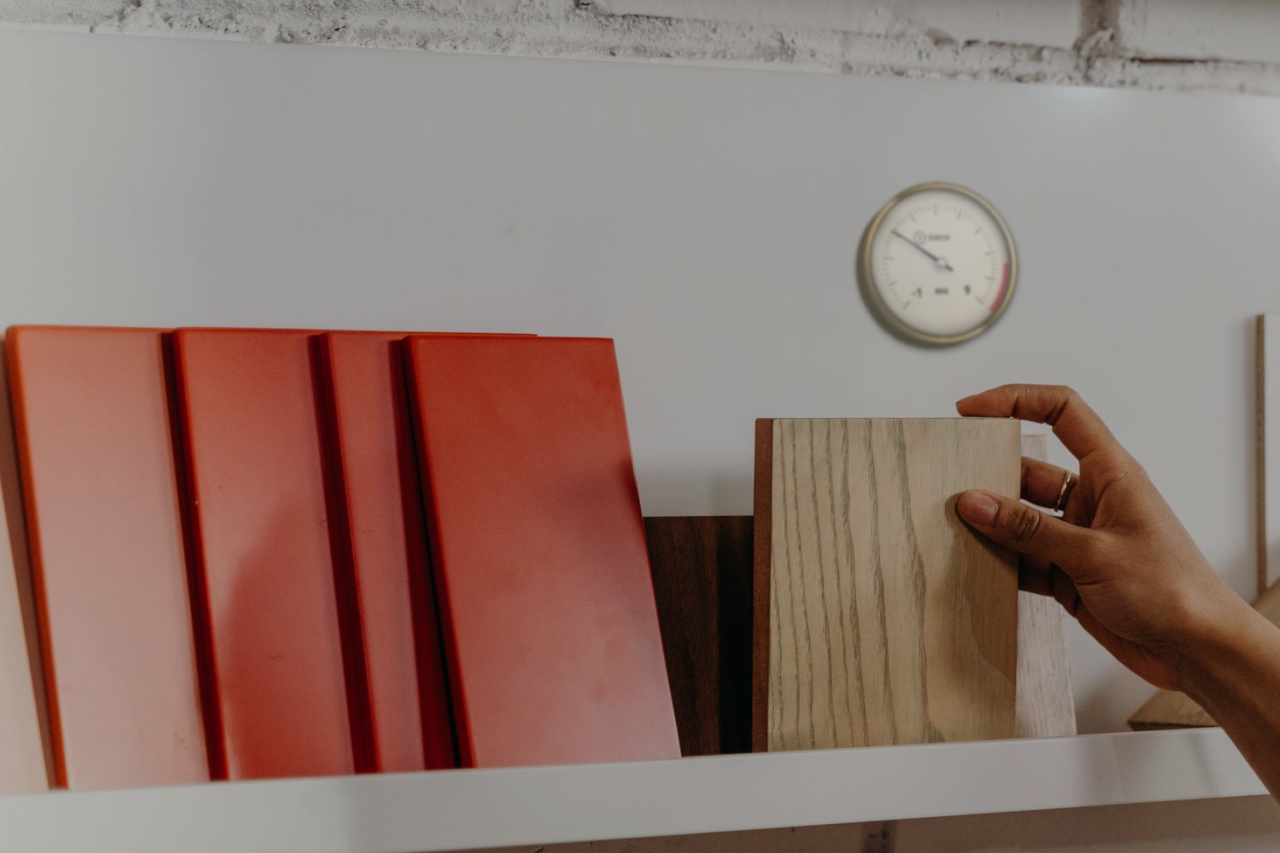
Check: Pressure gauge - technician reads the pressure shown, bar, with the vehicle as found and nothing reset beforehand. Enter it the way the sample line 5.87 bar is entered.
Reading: 2 bar
